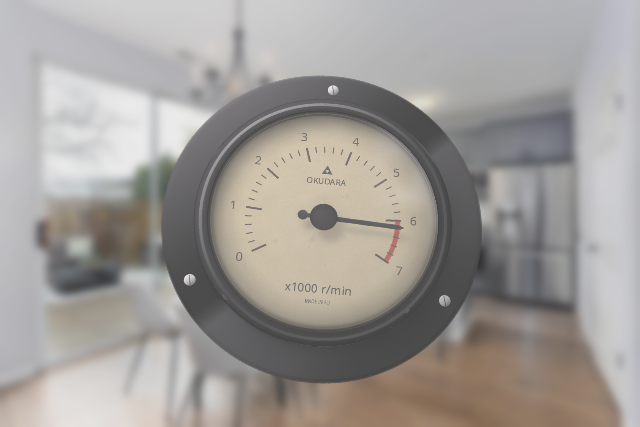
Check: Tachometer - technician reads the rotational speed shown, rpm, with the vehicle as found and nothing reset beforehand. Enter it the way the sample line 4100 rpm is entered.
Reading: 6200 rpm
